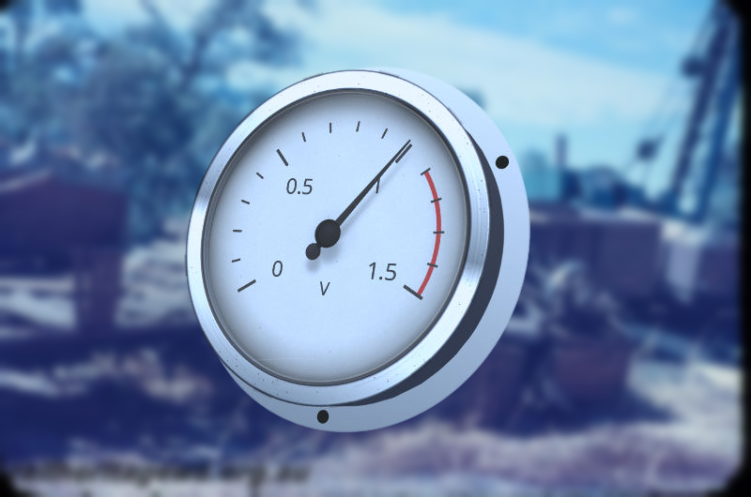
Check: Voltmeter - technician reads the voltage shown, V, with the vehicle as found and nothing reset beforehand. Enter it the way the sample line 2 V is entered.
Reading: 1 V
